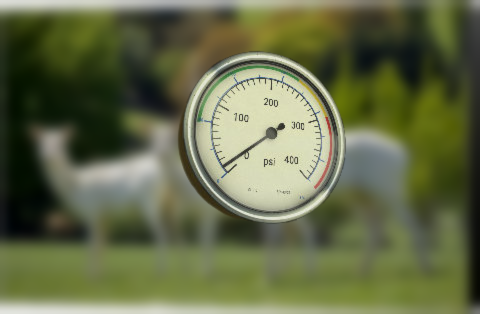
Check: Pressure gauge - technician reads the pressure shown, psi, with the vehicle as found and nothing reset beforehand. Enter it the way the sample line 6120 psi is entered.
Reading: 10 psi
